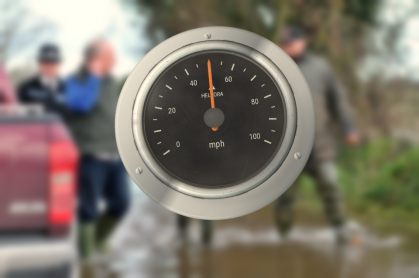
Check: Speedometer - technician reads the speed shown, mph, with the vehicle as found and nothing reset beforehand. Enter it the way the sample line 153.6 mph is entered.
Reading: 50 mph
